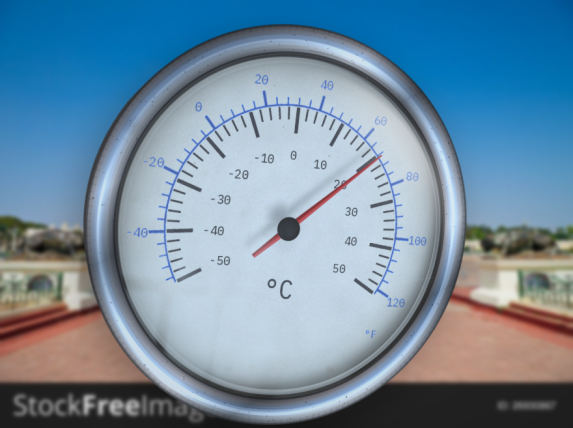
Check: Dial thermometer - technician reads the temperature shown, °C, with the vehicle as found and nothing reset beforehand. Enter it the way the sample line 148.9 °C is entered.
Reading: 20 °C
